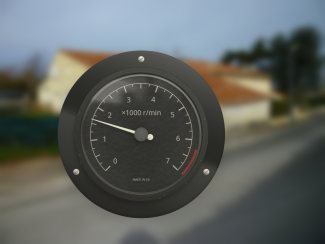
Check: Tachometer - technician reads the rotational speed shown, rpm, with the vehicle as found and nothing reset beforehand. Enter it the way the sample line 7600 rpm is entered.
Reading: 1625 rpm
